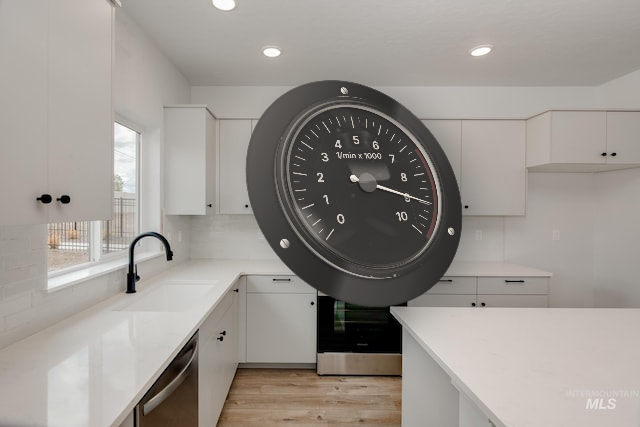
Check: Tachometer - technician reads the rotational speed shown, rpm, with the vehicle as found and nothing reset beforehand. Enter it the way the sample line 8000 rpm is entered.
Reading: 9000 rpm
